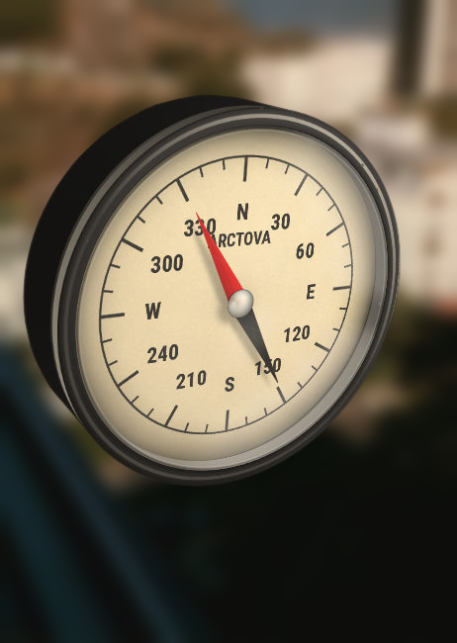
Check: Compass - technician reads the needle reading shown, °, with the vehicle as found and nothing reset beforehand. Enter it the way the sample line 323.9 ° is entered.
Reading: 330 °
